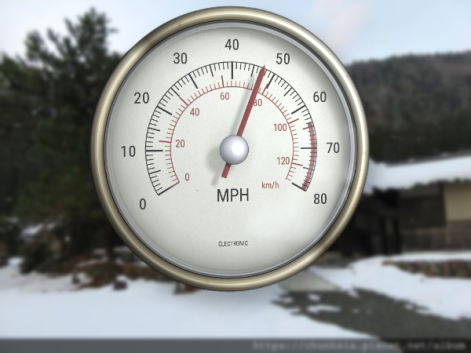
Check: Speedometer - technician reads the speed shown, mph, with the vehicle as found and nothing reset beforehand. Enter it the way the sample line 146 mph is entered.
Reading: 47 mph
